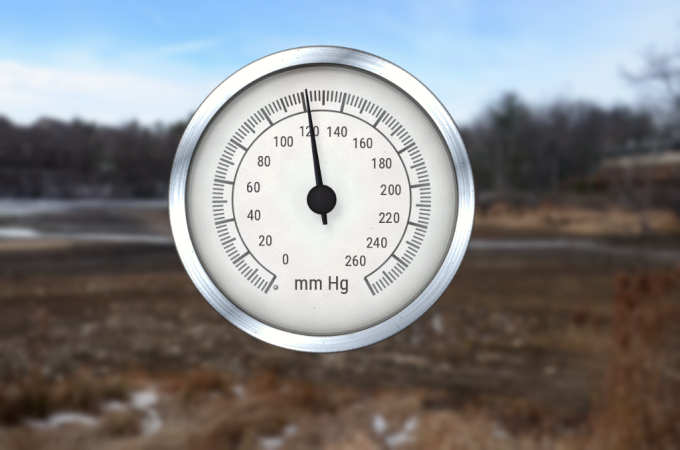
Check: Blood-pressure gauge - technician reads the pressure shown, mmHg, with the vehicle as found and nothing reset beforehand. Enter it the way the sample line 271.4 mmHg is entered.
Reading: 122 mmHg
